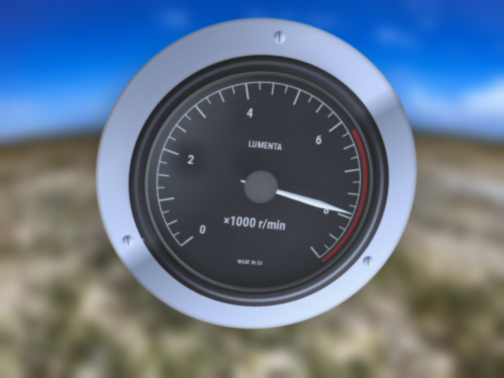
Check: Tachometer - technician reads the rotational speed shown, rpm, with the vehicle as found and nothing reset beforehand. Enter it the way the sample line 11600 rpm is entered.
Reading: 7875 rpm
